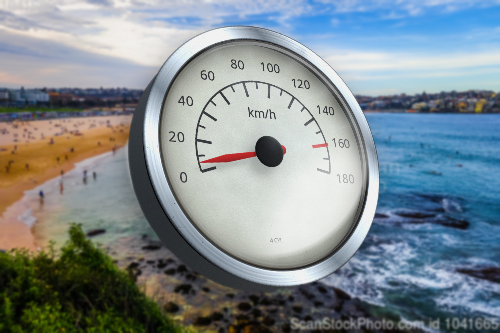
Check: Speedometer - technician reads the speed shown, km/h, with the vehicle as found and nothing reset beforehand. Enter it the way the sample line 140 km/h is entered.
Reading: 5 km/h
